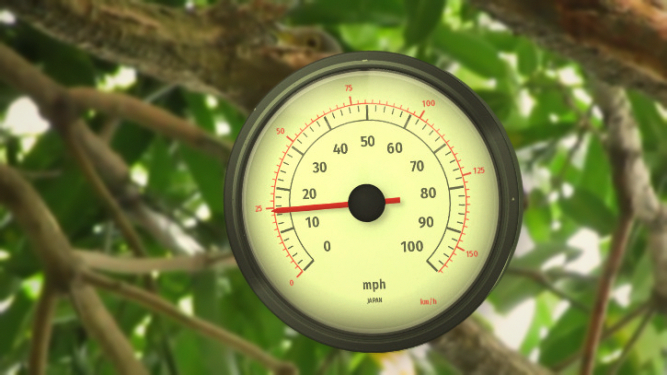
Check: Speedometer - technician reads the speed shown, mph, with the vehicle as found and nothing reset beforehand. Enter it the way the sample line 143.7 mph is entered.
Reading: 15 mph
